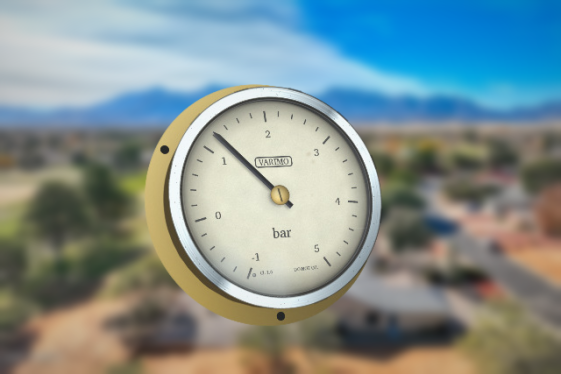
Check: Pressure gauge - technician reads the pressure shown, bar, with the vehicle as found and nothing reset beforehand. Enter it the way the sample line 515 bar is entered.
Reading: 1.2 bar
